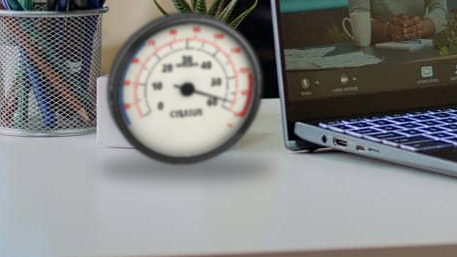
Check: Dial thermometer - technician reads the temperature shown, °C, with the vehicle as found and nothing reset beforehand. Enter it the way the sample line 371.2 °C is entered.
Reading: 57.5 °C
